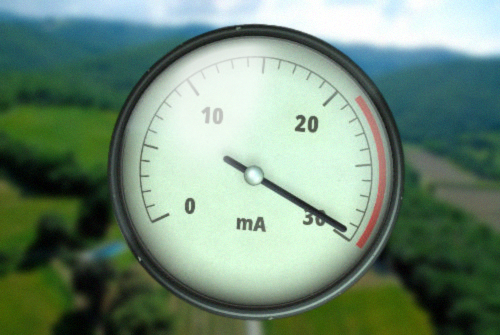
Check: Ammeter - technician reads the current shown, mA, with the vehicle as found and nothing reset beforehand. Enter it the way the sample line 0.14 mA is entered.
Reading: 29.5 mA
